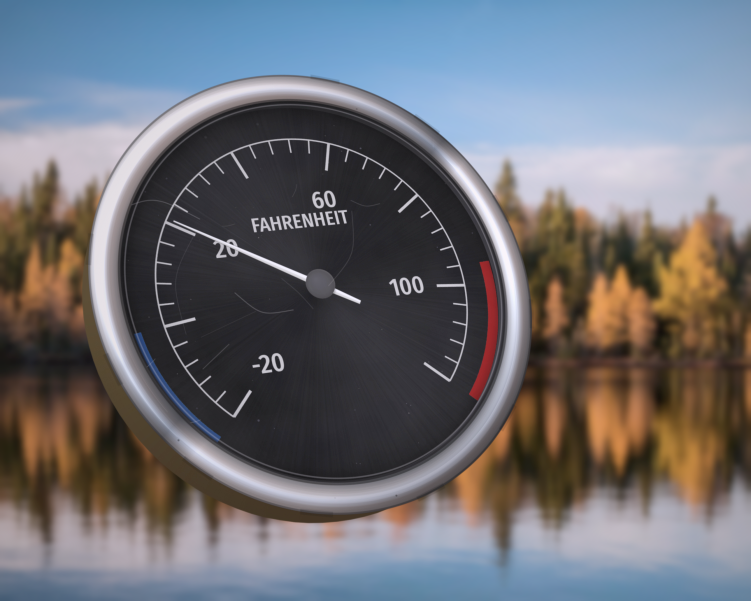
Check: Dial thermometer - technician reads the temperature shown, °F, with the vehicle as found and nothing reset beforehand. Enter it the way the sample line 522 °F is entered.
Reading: 20 °F
